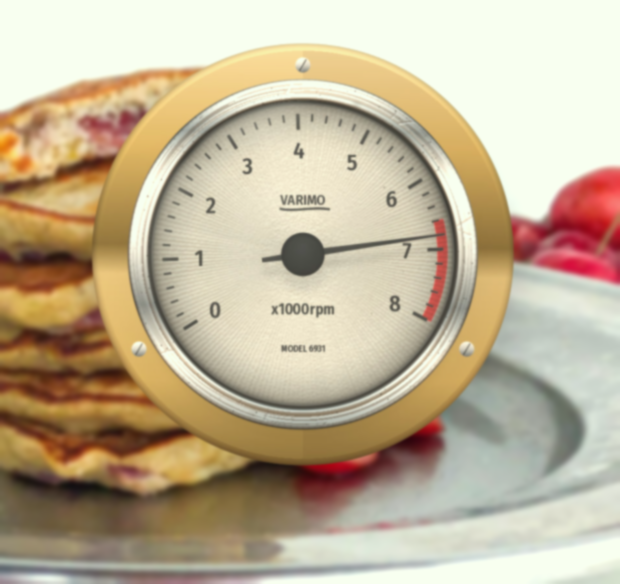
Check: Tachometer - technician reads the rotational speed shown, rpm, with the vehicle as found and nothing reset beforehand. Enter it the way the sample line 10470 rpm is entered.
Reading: 6800 rpm
